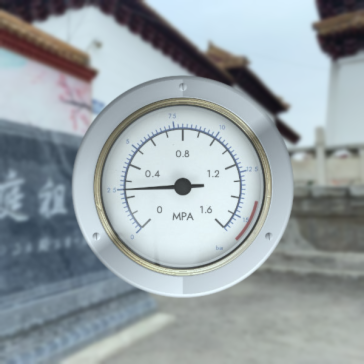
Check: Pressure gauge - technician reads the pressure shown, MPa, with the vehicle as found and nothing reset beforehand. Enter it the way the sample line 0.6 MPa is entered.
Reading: 0.25 MPa
